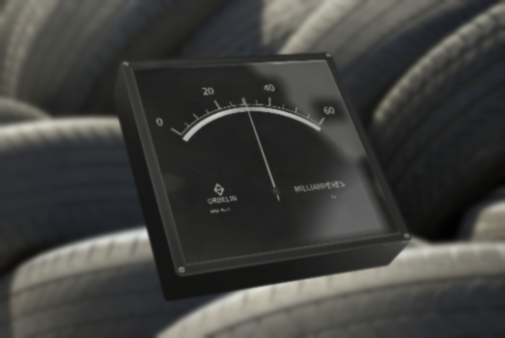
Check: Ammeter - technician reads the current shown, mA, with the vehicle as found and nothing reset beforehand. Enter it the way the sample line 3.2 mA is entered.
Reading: 30 mA
